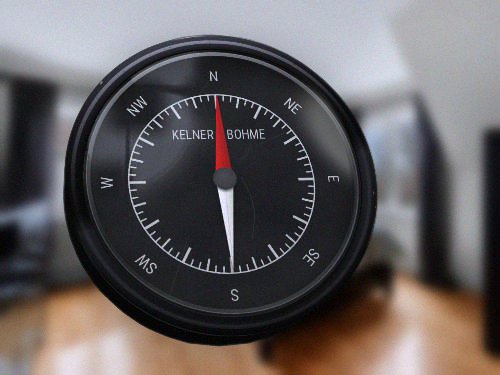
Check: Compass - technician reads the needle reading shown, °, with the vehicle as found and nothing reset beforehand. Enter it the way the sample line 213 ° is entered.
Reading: 0 °
